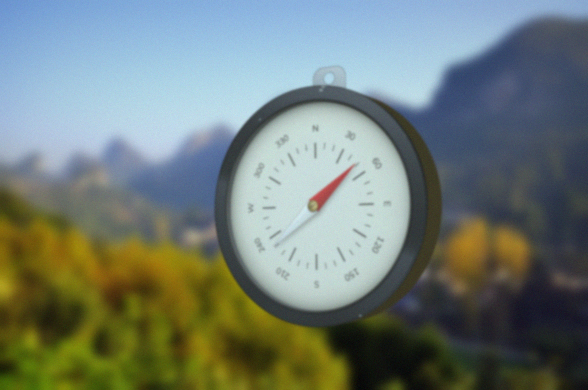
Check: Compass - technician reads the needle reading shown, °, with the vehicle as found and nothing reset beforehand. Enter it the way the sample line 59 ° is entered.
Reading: 50 °
